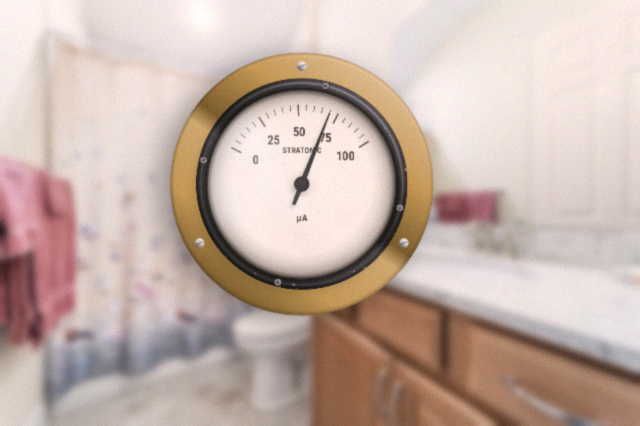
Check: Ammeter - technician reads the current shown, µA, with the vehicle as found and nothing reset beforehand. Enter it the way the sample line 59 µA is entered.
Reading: 70 µA
